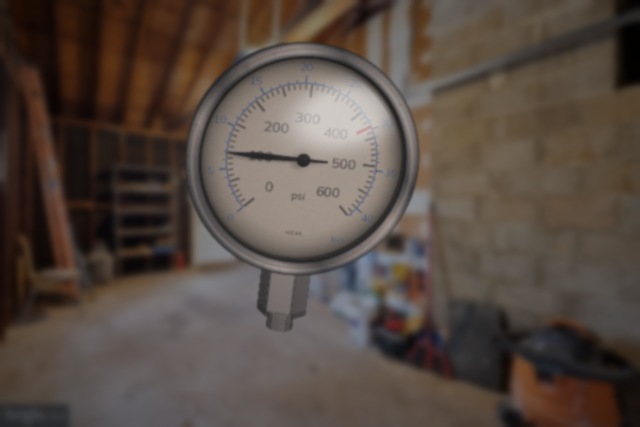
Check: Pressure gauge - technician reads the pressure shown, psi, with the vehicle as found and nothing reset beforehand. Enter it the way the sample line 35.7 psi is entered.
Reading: 100 psi
